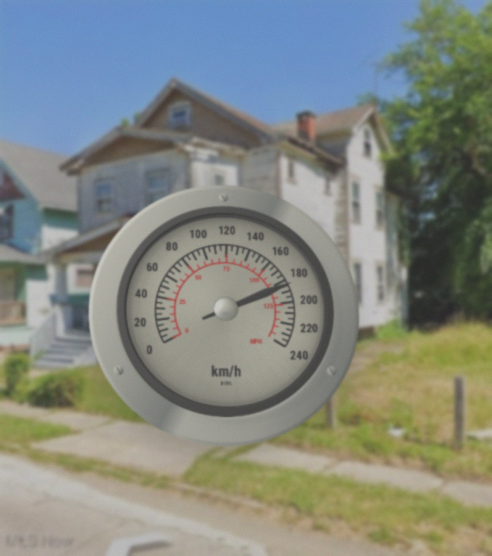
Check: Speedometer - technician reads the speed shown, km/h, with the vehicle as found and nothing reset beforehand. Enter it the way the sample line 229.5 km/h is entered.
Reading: 185 km/h
